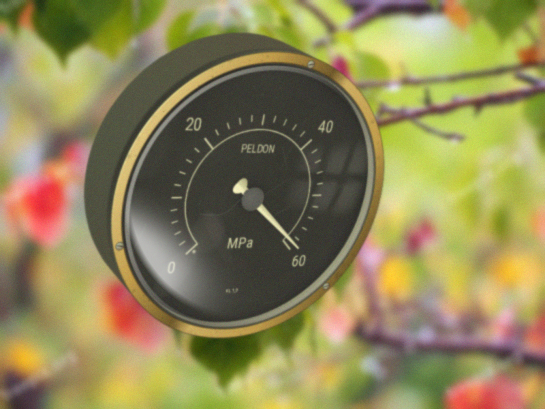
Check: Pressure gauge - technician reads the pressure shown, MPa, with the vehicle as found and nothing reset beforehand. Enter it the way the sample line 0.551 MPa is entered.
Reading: 59 MPa
